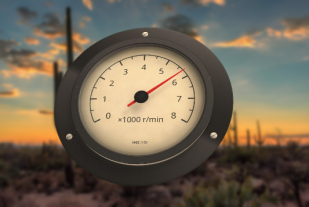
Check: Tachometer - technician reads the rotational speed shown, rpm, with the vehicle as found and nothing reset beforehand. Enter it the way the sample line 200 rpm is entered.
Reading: 5750 rpm
